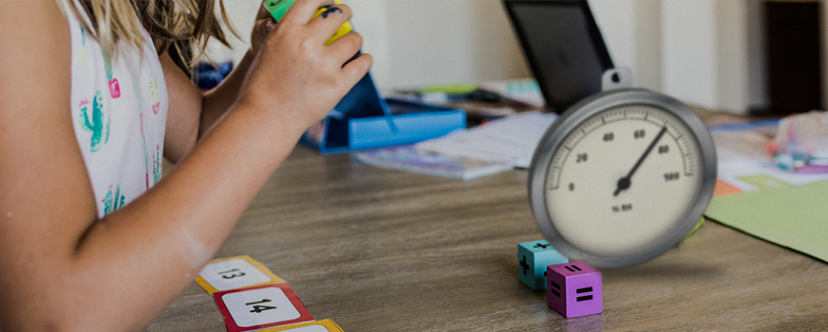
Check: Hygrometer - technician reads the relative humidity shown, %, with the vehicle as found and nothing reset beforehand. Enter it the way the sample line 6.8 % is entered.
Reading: 70 %
